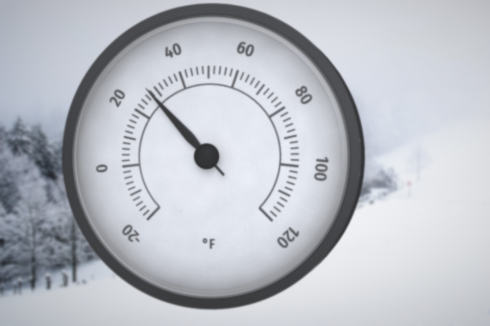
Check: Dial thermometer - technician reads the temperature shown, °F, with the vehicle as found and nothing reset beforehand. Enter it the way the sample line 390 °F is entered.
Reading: 28 °F
